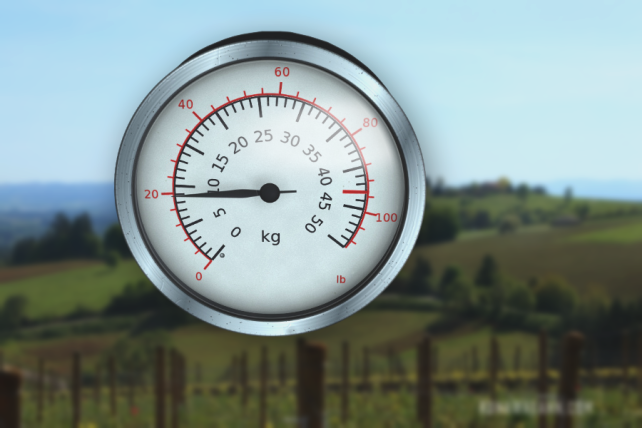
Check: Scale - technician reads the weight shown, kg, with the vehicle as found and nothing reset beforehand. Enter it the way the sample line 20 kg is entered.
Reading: 9 kg
